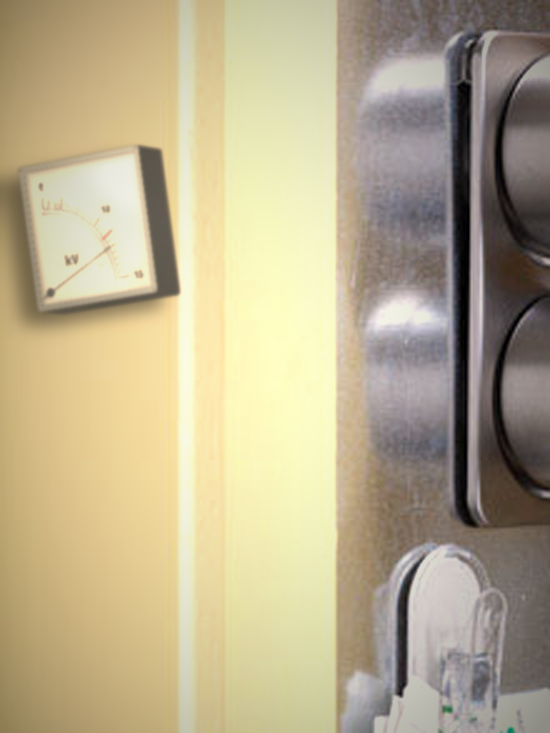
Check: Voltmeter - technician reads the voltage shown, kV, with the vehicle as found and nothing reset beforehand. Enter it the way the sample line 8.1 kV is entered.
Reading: 12.5 kV
